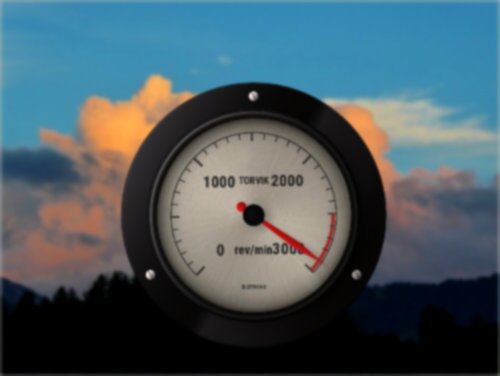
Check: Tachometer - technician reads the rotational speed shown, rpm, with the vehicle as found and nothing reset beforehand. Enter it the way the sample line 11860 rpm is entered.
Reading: 2900 rpm
